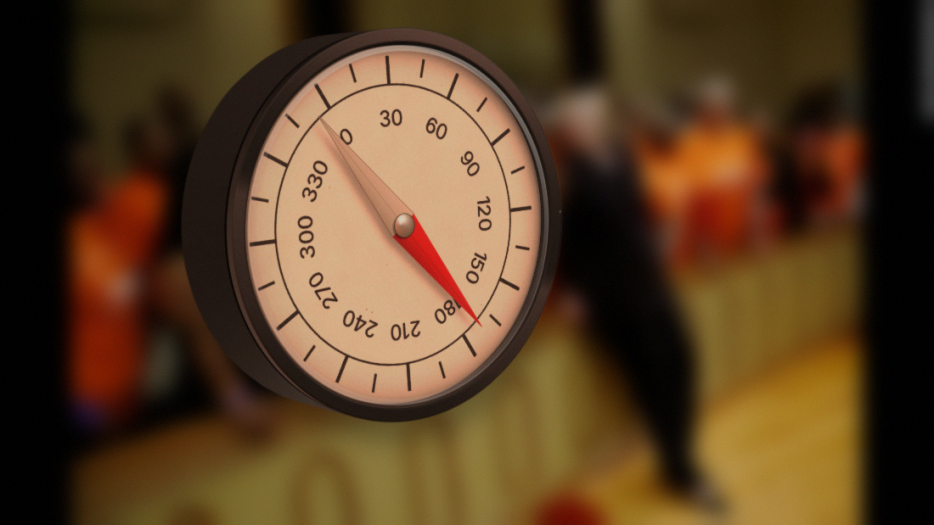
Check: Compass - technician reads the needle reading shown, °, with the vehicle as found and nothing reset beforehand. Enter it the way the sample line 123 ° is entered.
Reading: 172.5 °
